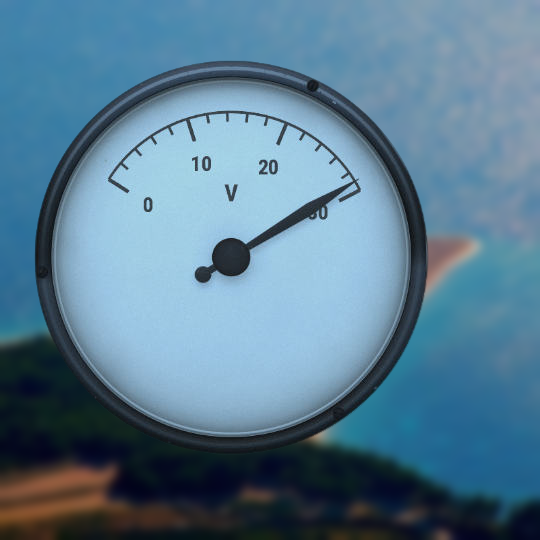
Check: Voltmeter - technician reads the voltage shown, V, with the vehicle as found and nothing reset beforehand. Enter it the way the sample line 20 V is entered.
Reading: 29 V
